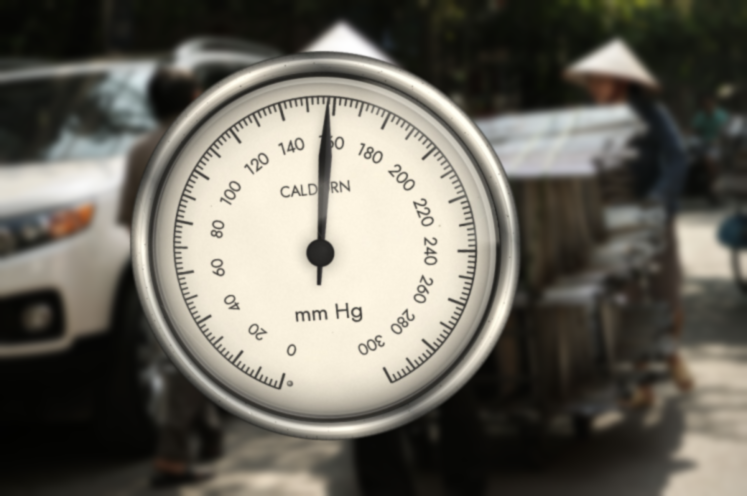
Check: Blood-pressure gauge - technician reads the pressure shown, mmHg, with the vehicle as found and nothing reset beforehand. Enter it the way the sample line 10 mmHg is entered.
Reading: 158 mmHg
